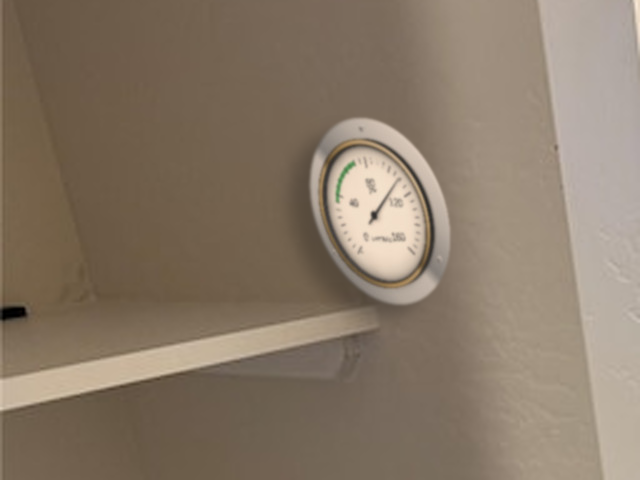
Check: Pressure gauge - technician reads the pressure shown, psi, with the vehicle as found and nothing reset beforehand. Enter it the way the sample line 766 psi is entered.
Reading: 110 psi
